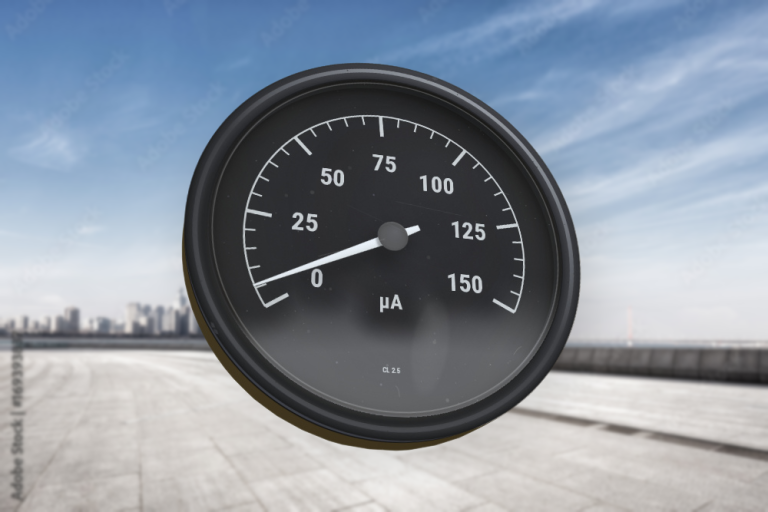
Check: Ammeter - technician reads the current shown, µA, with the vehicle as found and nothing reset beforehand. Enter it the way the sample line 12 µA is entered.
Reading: 5 µA
